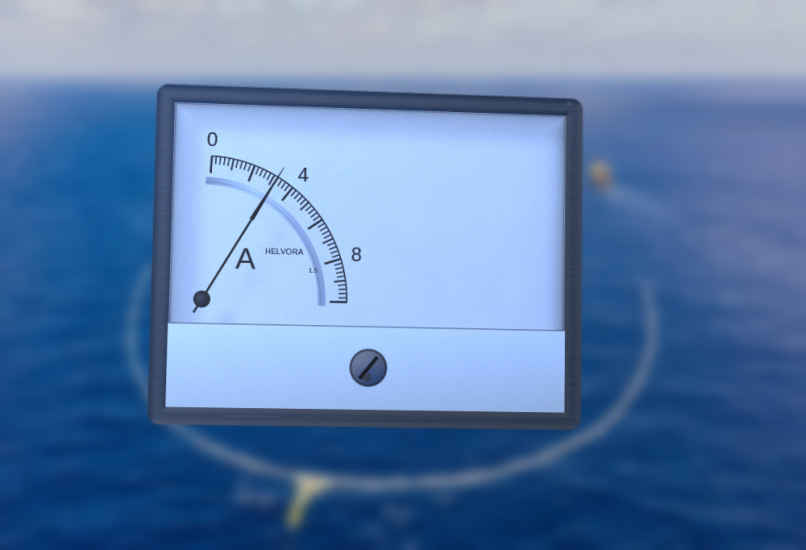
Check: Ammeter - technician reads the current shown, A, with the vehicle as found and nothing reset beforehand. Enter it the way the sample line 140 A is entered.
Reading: 3.2 A
